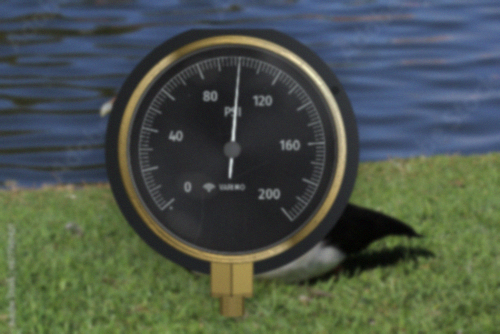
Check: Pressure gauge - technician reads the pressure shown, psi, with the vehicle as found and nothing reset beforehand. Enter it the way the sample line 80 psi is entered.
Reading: 100 psi
